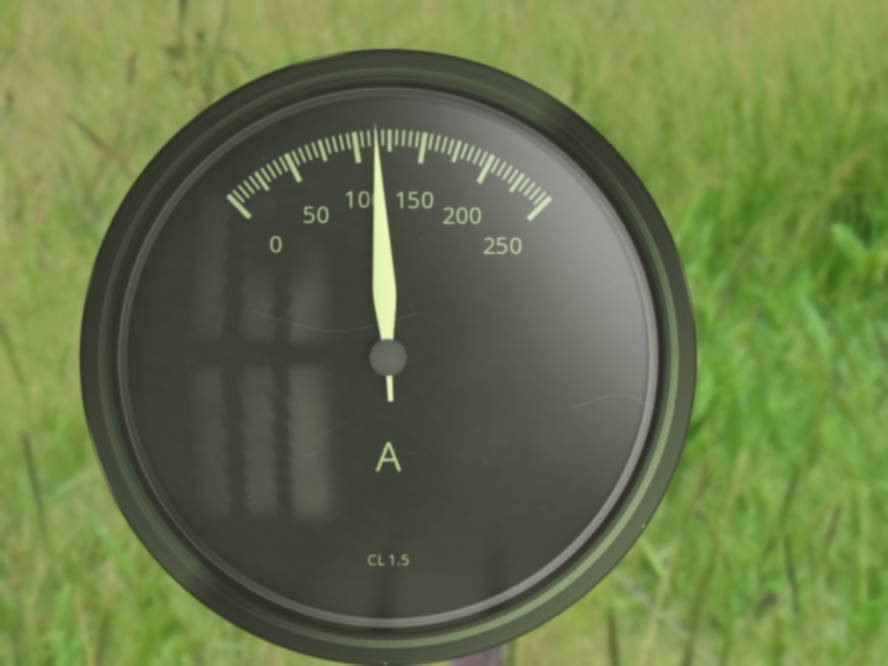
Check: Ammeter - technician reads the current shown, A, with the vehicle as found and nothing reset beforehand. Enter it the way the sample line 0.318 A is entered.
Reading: 115 A
